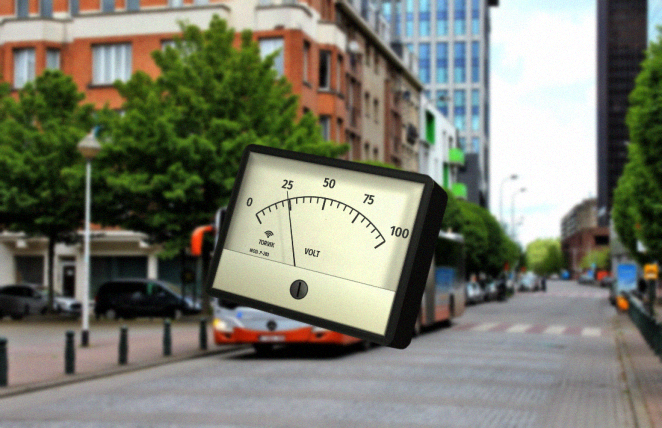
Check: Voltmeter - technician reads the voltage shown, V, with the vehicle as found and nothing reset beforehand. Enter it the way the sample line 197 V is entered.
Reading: 25 V
